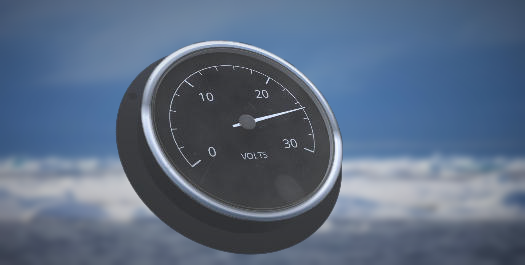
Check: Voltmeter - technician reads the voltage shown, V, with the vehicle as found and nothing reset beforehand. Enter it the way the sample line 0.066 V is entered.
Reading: 25 V
